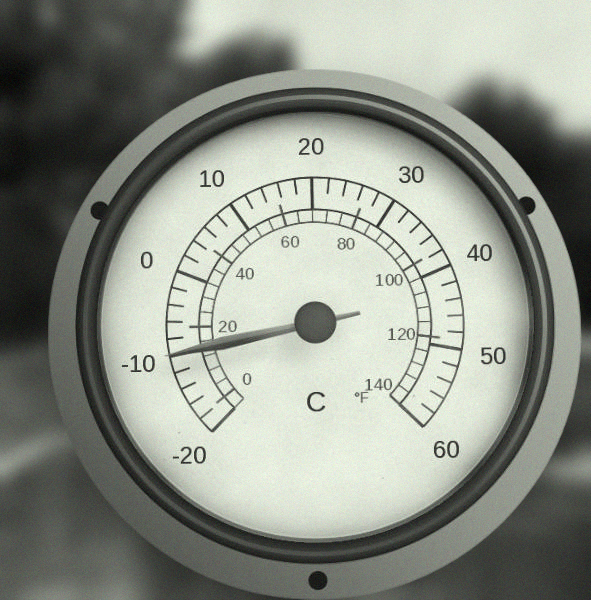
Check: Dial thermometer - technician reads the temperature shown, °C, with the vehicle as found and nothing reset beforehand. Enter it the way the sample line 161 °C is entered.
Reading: -10 °C
